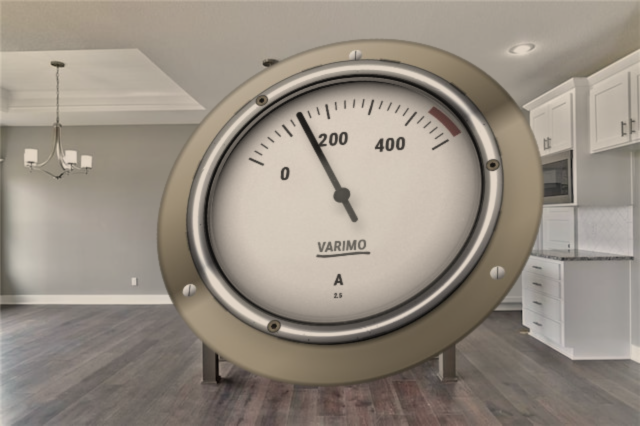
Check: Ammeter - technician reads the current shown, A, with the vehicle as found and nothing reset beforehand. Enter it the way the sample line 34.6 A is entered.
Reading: 140 A
